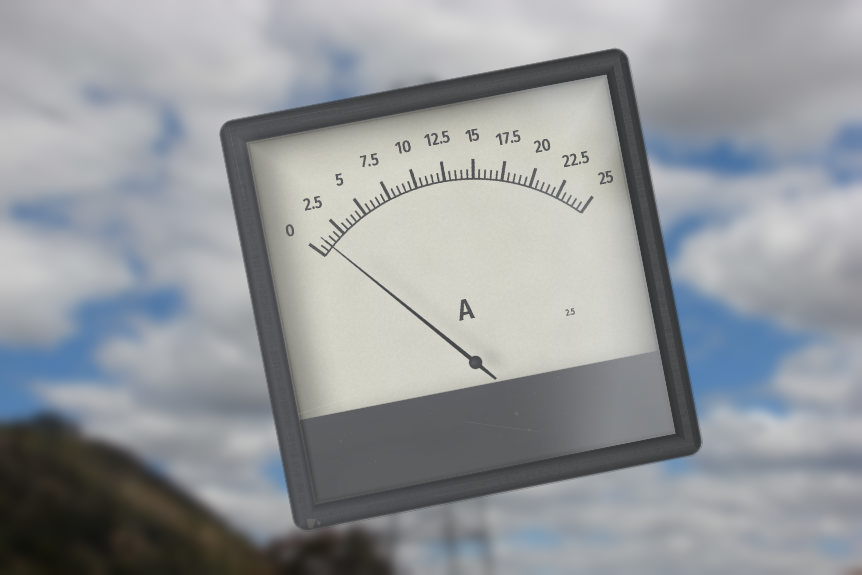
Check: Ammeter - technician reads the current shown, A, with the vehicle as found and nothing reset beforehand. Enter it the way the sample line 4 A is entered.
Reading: 1 A
